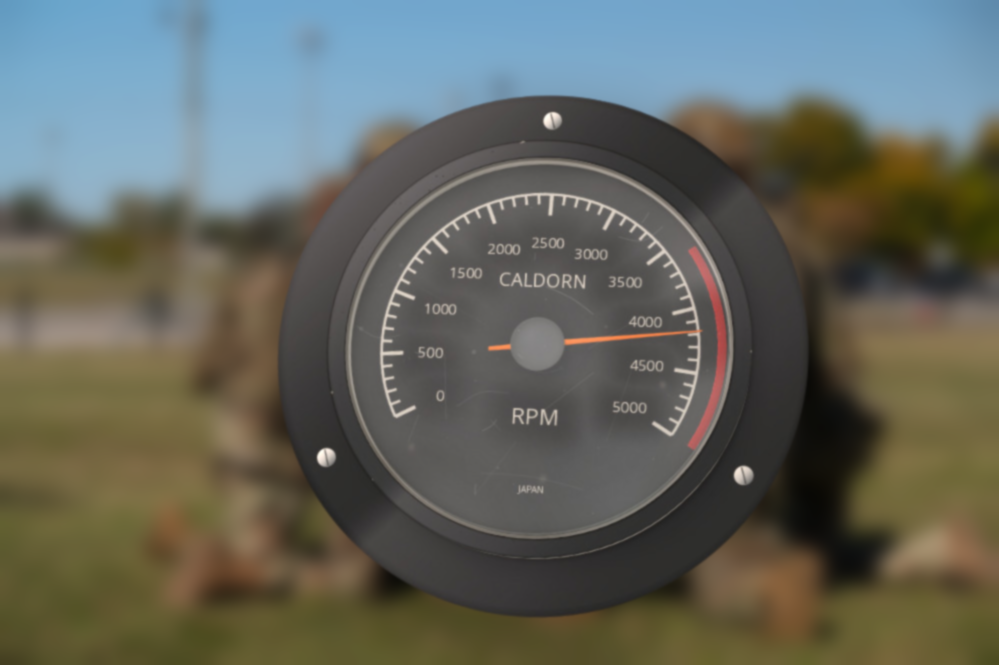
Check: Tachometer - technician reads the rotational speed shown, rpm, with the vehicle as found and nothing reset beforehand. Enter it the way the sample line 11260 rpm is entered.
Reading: 4200 rpm
